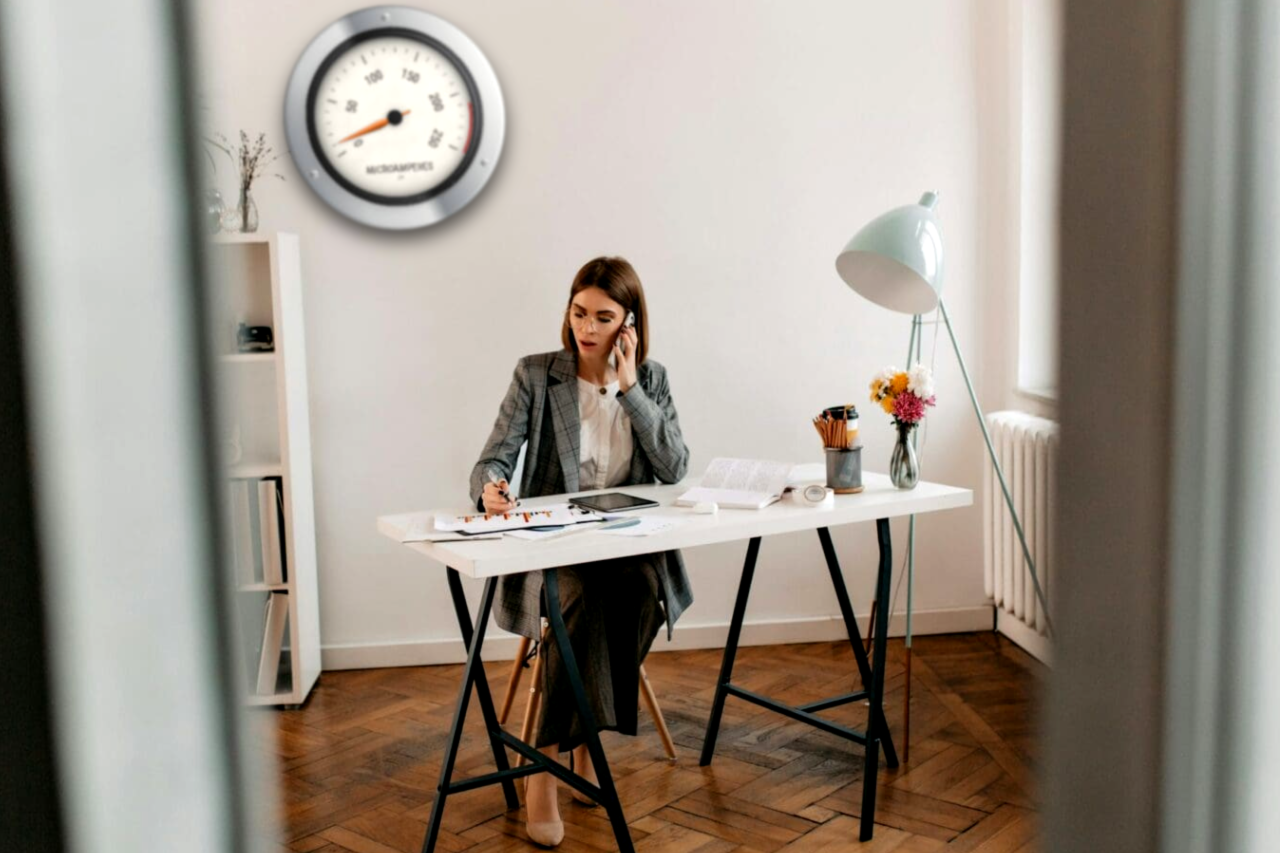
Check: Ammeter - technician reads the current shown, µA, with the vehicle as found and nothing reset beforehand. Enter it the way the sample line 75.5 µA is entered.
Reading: 10 µA
